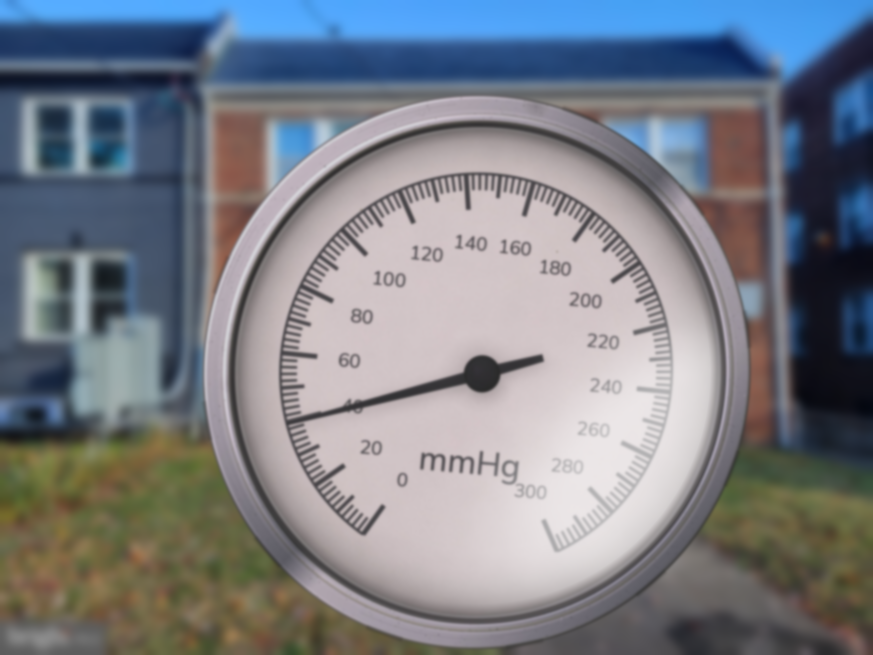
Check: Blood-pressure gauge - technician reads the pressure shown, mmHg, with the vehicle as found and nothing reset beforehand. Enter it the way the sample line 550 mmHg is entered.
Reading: 40 mmHg
